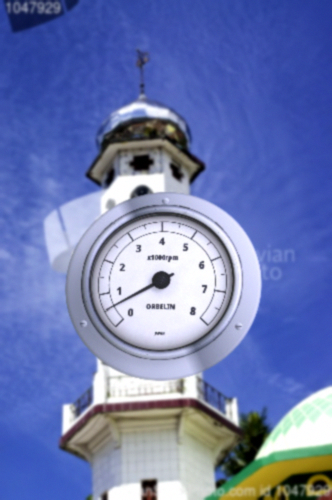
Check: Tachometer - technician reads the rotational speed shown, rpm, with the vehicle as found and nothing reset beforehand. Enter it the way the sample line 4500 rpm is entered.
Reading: 500 rpm
